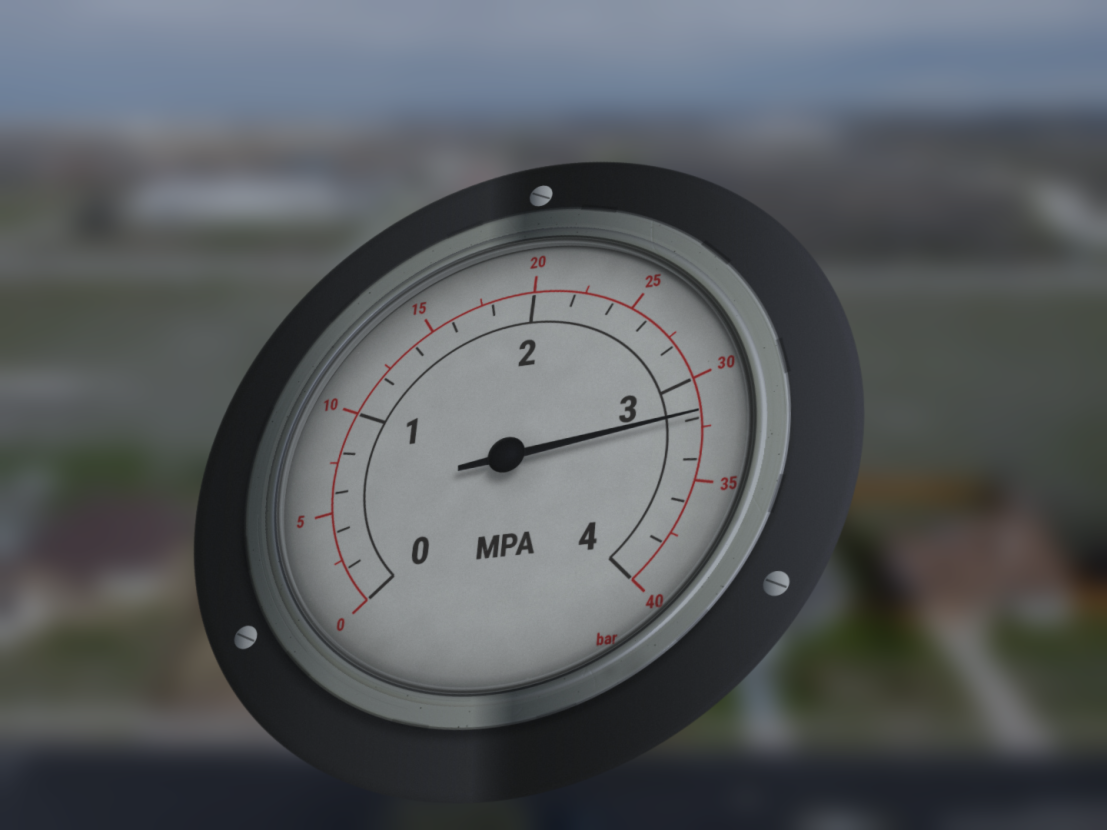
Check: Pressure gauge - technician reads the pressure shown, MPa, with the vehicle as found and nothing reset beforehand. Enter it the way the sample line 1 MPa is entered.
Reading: 3.2 MPa
